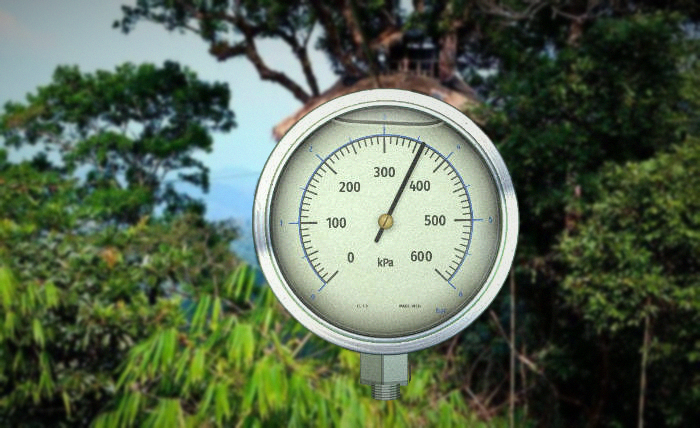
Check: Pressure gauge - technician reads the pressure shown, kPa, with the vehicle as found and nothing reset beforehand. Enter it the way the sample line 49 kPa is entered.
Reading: 360 kPa
